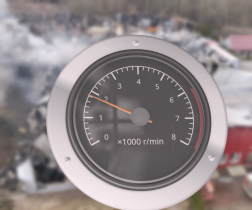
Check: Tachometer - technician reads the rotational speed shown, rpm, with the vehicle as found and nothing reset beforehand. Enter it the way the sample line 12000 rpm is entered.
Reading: 1800 rpm
